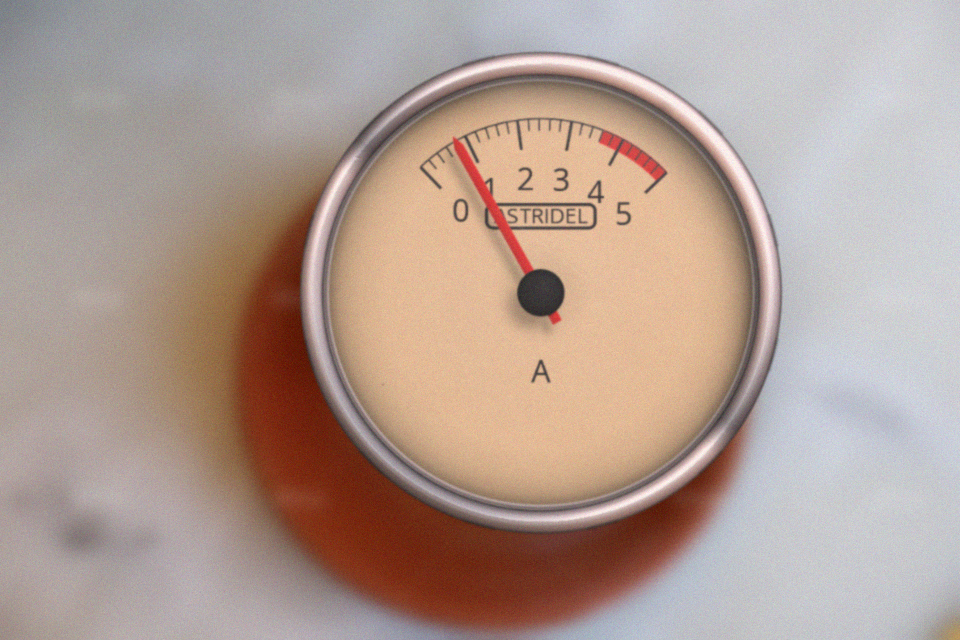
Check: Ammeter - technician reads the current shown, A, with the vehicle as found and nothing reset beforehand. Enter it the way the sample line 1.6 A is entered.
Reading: 0.8 A
